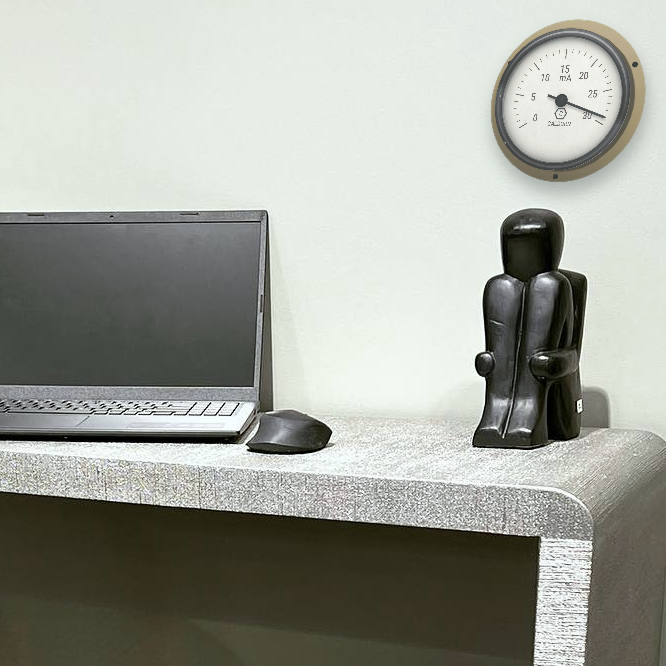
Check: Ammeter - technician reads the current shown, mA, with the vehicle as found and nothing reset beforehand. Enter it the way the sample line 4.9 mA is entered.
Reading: 29 mA
